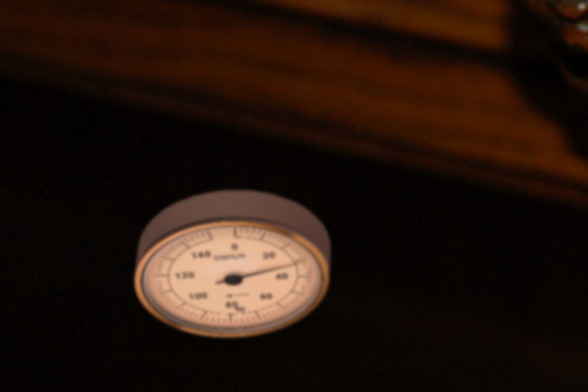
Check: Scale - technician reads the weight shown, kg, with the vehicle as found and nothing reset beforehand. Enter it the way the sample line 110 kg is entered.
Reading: 30 kg
